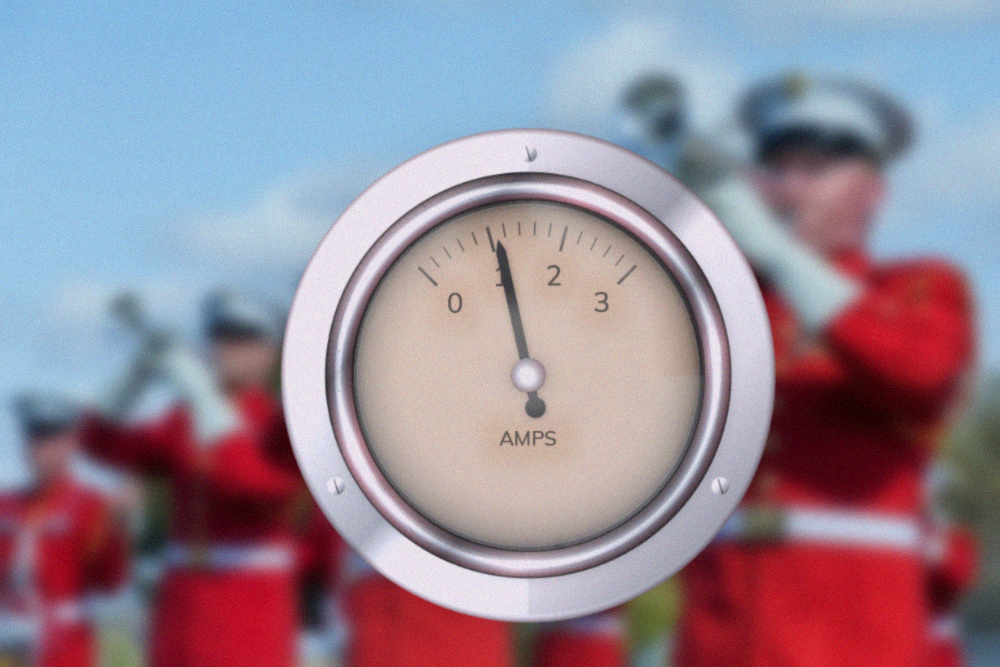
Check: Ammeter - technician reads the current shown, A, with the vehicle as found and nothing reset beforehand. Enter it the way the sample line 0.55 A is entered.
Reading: 1.1 A
